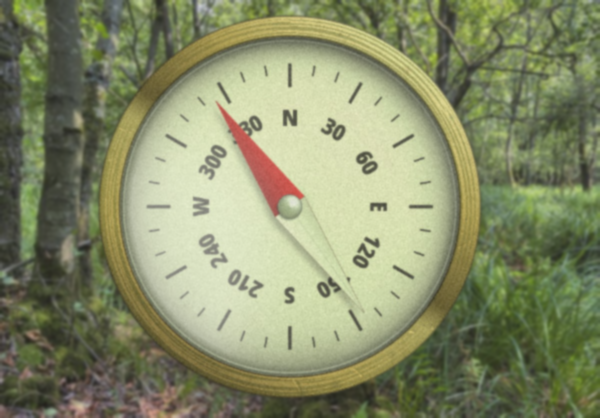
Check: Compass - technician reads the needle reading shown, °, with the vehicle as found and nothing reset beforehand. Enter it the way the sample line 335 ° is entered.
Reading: 325 °
